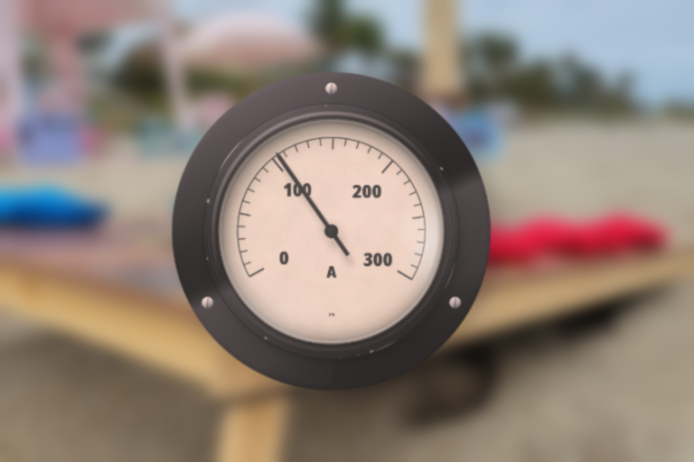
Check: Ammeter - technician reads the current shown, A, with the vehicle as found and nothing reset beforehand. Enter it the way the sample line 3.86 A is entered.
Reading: 105 A
